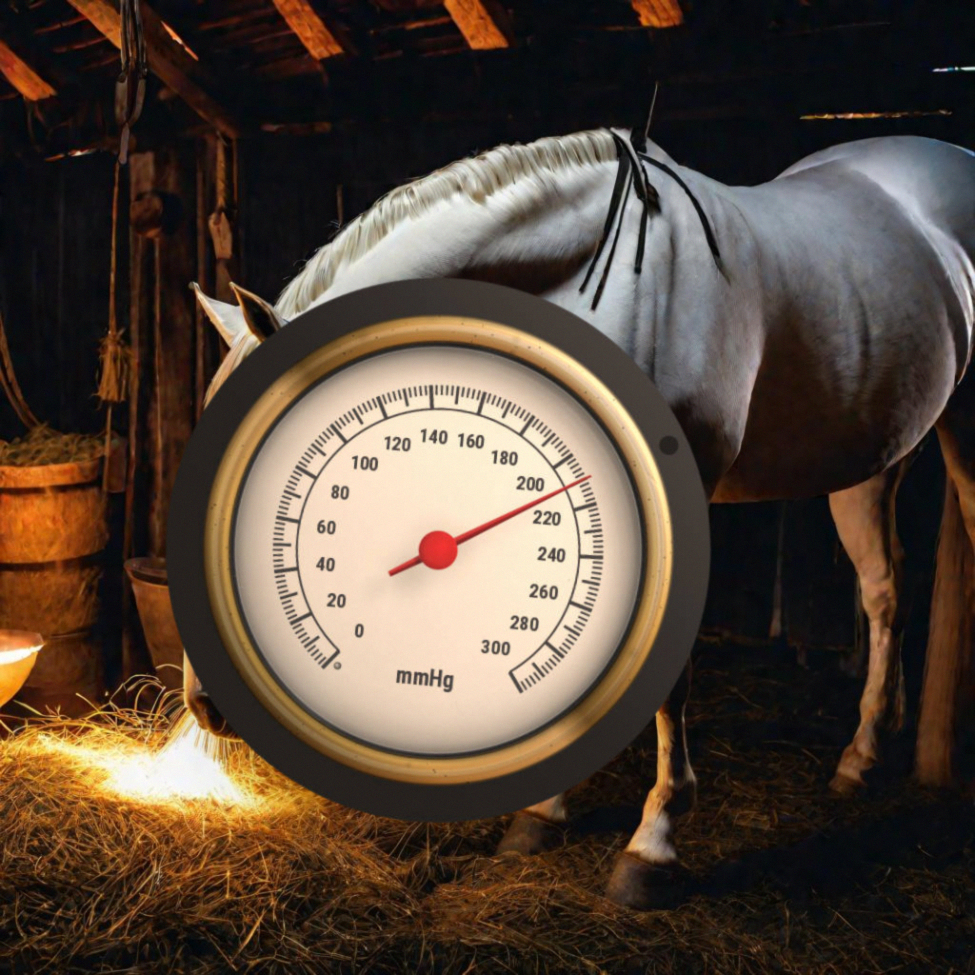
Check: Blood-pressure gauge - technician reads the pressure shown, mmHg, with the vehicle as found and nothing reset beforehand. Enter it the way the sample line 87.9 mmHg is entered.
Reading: 210 mmHg
